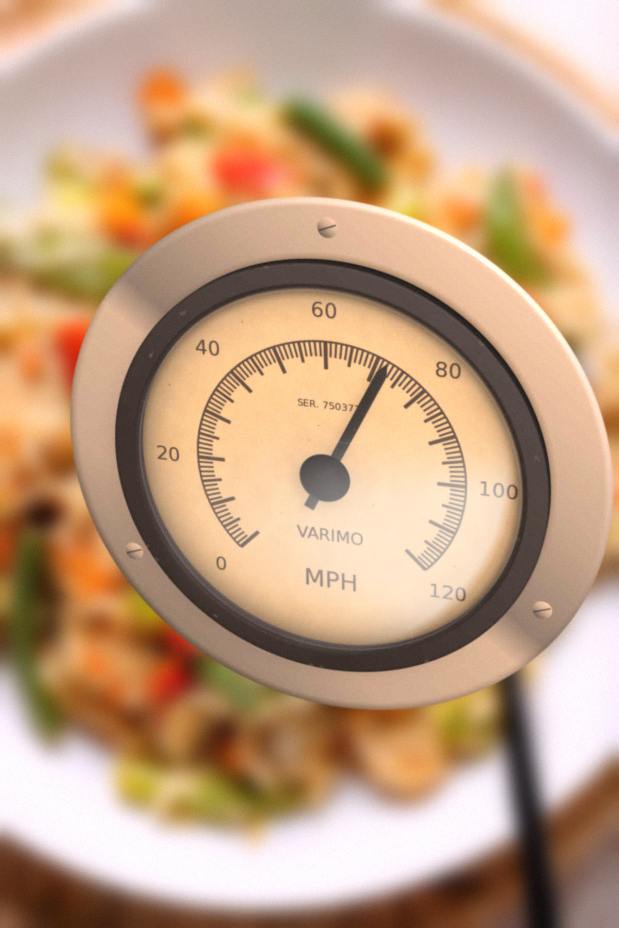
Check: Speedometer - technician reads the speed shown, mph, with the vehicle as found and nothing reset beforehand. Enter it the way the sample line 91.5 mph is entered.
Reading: 72 mph
